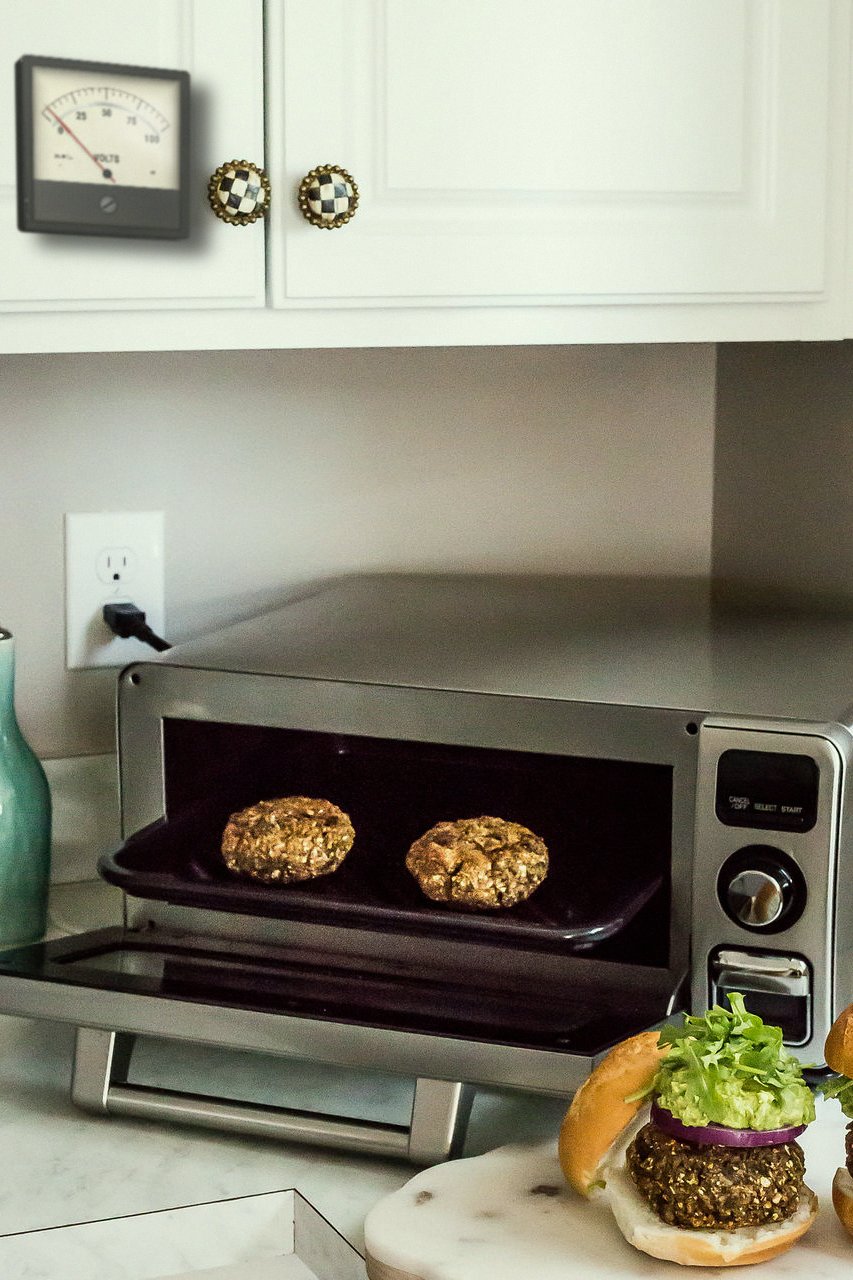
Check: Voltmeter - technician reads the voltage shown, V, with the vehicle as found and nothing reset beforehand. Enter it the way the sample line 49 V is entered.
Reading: 5 V
